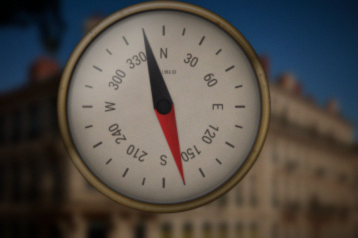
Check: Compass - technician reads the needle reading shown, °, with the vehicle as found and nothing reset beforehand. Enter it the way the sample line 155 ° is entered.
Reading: 165 °
